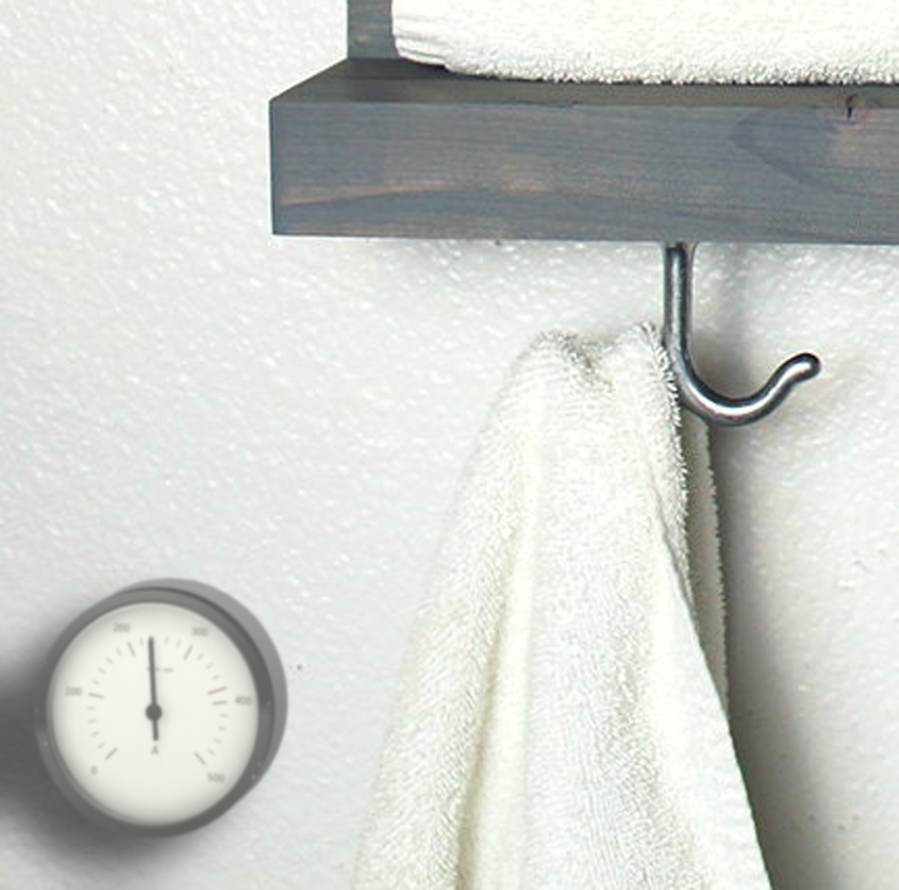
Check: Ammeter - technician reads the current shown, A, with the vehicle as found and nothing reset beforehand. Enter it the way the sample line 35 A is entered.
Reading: 240 A
